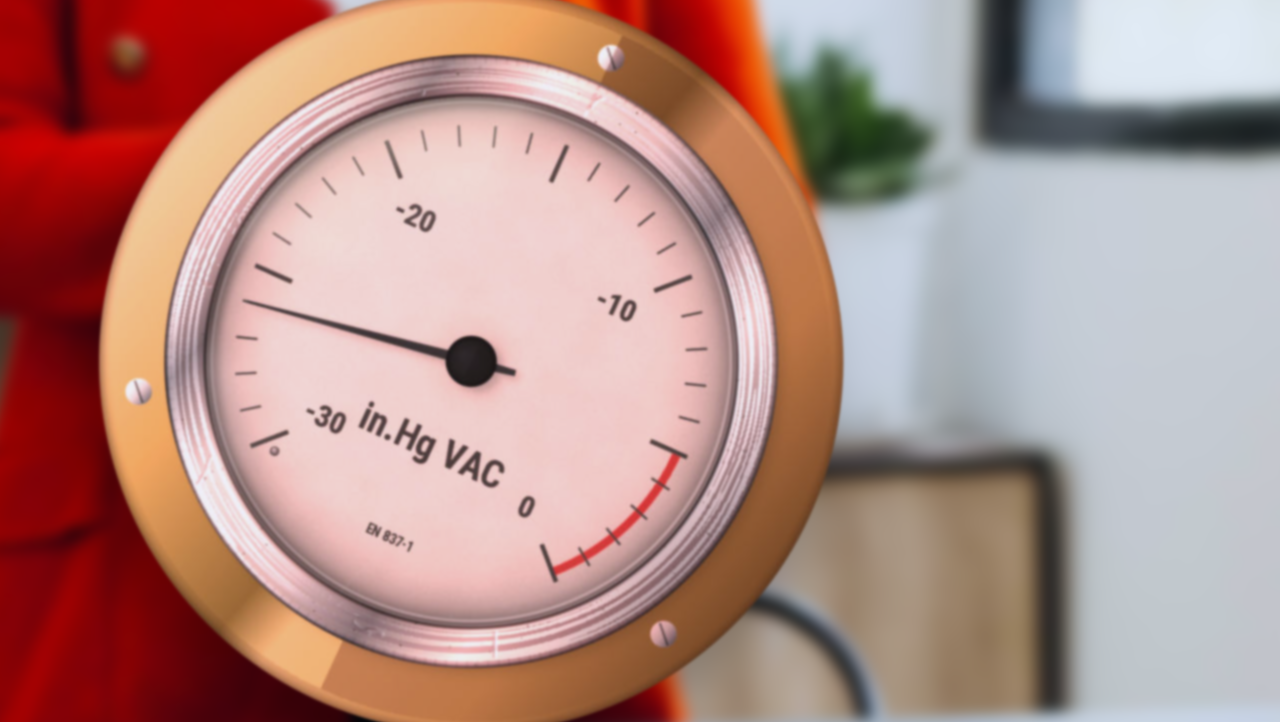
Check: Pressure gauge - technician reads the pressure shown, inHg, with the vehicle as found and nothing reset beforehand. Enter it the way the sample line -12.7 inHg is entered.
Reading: -26 inHg
